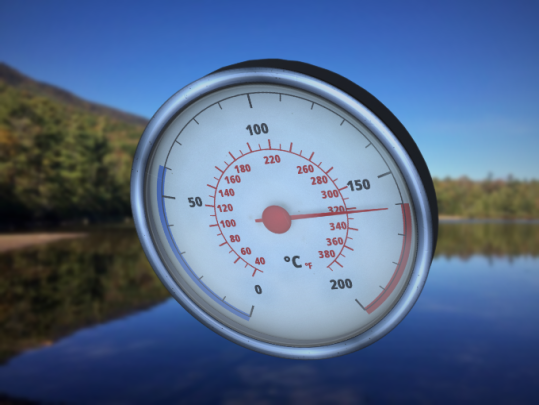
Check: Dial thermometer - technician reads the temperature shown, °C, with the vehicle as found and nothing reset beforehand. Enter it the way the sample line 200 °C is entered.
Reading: 160 °C
